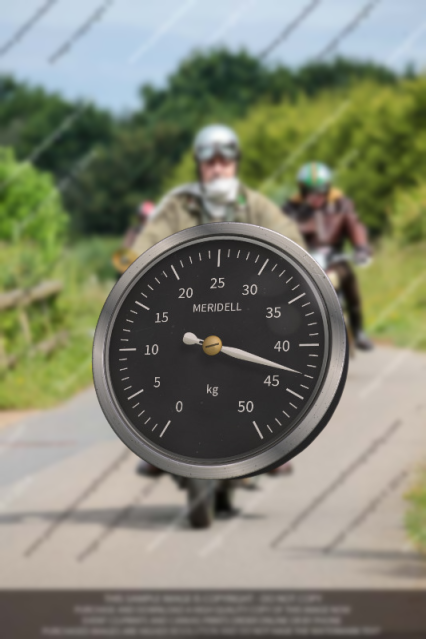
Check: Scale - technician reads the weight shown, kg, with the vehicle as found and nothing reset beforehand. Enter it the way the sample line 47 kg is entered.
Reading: 43 kg
